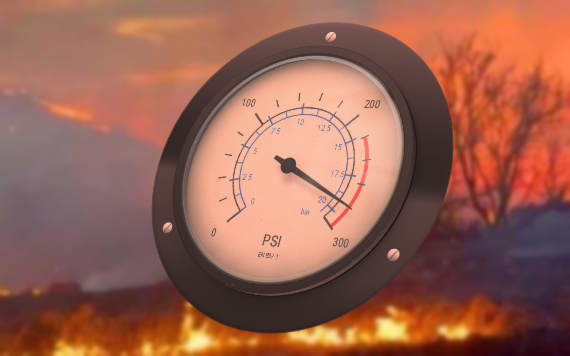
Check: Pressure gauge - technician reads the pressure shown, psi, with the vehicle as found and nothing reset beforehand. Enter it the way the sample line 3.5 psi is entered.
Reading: 280 psi
